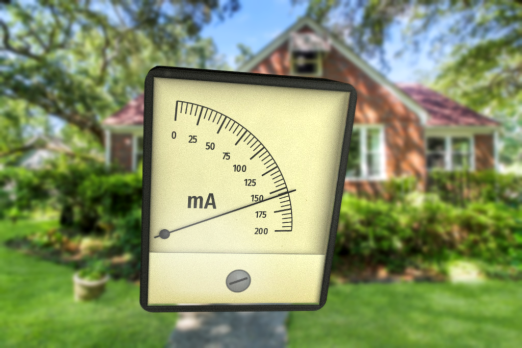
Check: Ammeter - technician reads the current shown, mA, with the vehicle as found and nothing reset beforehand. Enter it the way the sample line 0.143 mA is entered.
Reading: 155 mA
